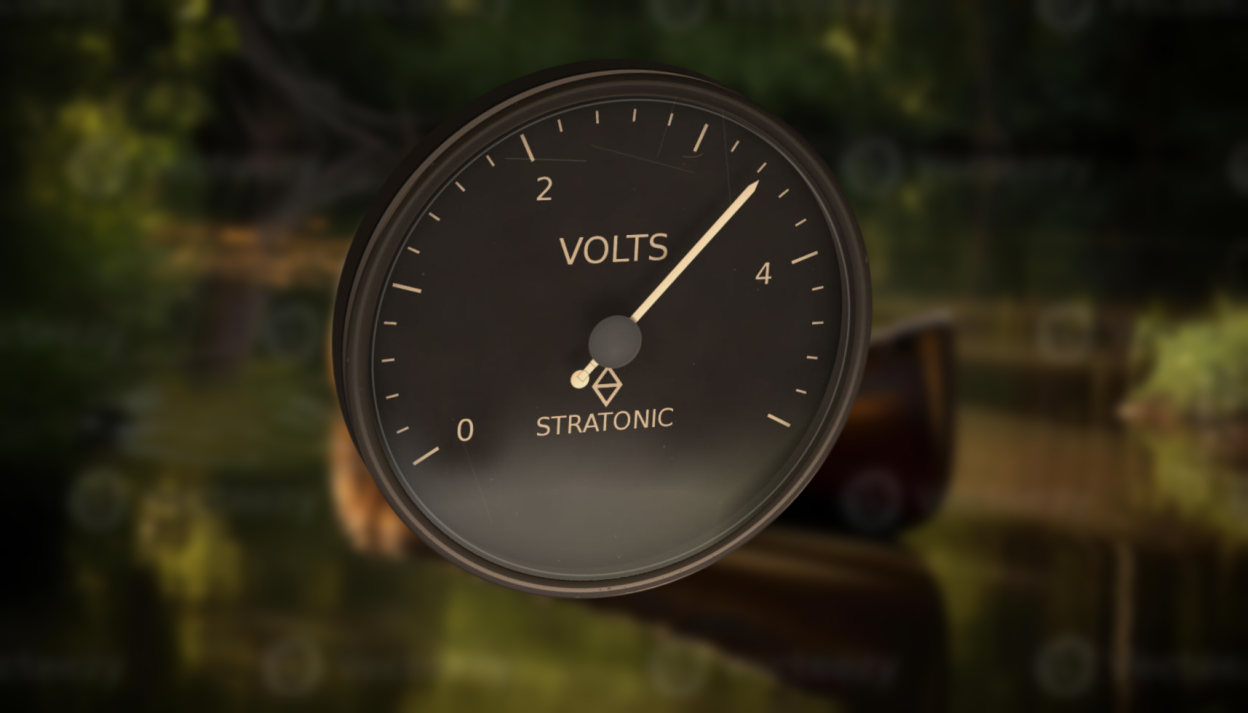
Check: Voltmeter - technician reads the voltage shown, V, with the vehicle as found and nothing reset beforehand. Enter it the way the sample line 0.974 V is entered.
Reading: 3.4 V
